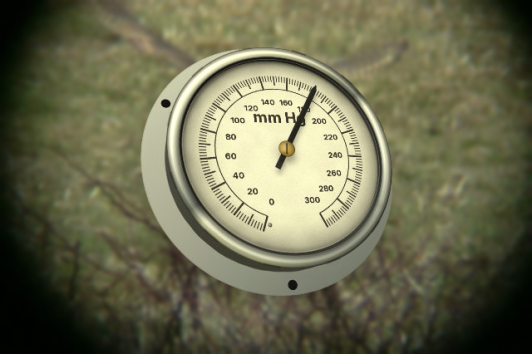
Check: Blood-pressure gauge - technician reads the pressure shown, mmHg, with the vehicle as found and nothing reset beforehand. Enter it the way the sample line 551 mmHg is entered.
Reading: 180 mmHg
